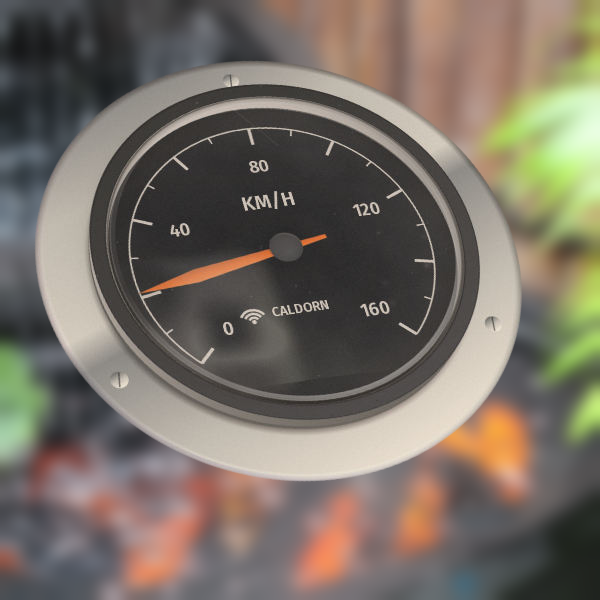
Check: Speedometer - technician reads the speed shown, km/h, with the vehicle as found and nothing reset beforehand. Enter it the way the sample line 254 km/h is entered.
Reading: 20 km/h
